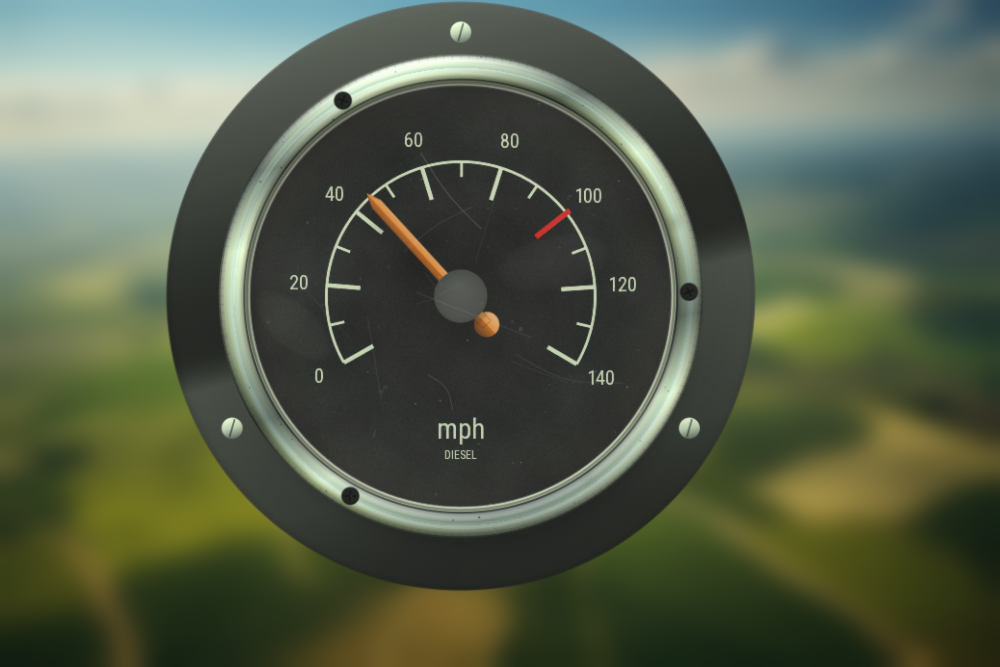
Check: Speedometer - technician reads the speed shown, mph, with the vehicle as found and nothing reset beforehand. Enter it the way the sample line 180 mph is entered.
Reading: 45 mph
